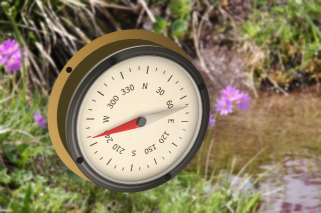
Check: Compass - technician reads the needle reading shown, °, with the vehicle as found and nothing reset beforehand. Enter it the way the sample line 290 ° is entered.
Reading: 250 °
